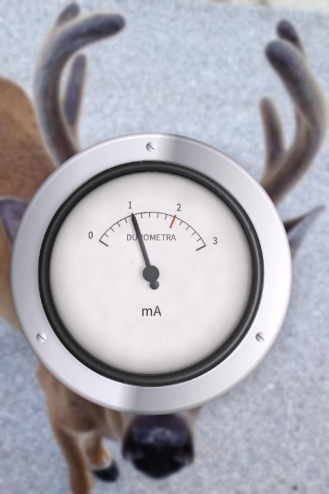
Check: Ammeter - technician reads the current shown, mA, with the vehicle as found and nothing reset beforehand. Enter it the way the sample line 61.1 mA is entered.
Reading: 1 mA
